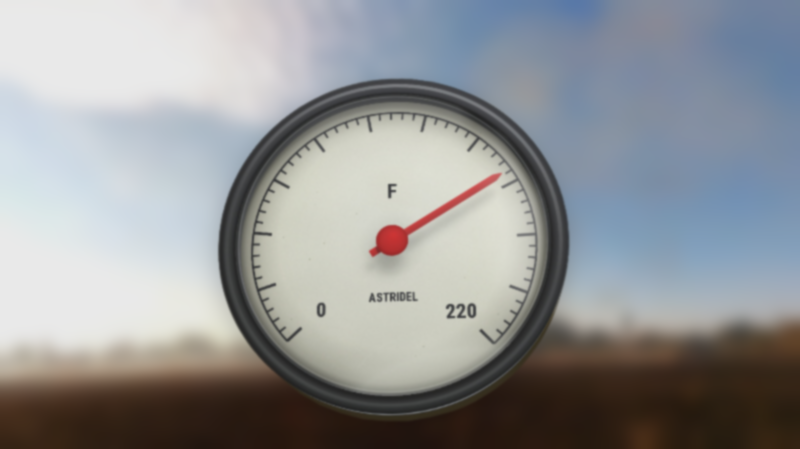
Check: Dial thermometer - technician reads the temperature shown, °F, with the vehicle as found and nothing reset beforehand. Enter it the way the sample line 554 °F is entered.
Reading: 156 °F
